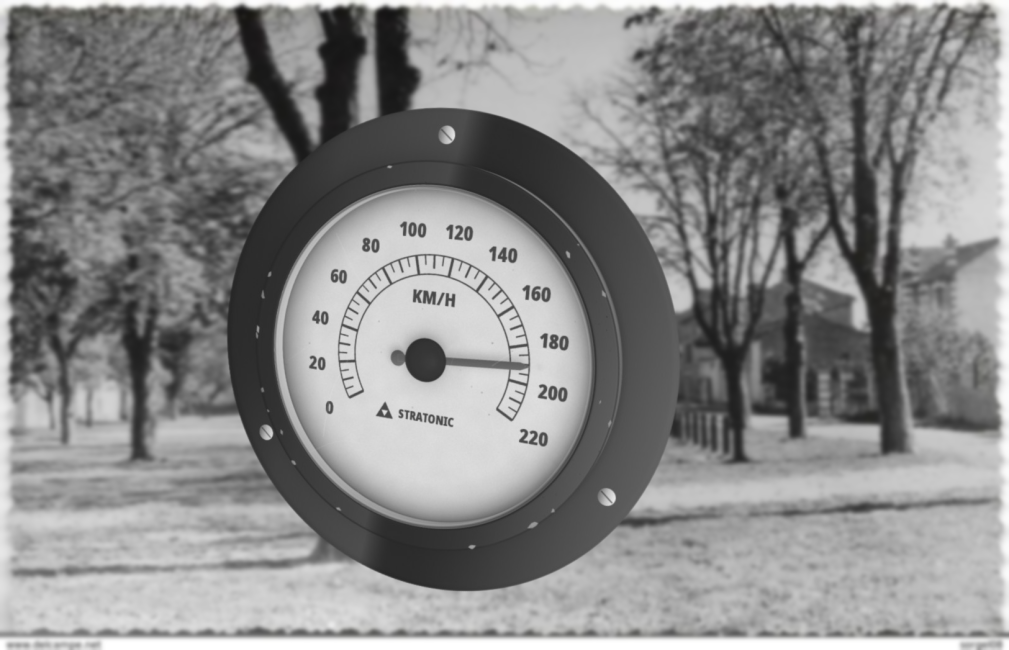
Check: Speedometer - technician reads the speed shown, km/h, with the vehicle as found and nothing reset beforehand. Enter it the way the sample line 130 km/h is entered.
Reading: 190 km/h
